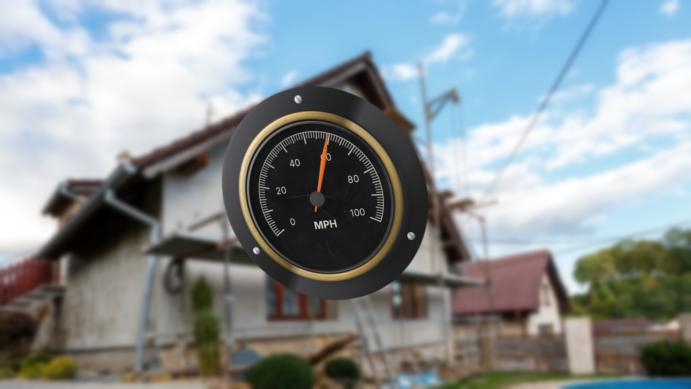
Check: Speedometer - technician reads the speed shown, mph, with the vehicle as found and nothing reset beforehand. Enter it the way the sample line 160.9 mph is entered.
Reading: 60 mph
